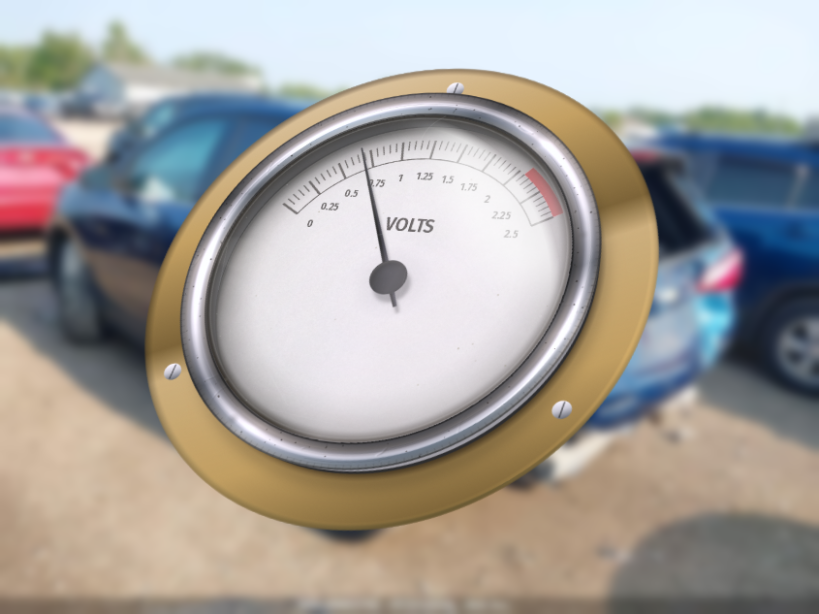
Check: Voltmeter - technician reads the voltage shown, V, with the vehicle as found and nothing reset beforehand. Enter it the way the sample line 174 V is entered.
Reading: 0.7 V
